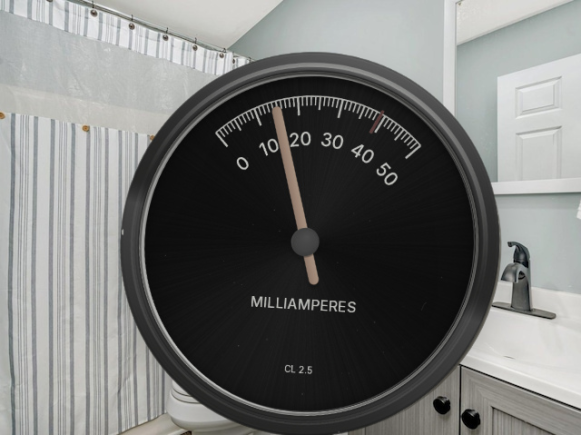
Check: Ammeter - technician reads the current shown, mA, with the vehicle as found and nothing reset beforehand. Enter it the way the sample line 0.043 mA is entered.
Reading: 15 mA
